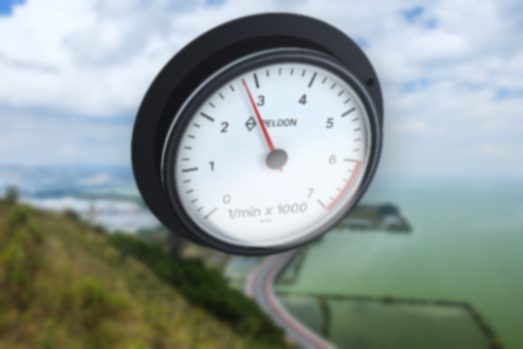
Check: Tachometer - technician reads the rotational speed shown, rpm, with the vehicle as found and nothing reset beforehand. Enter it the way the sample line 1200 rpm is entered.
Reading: 2800 rpm
